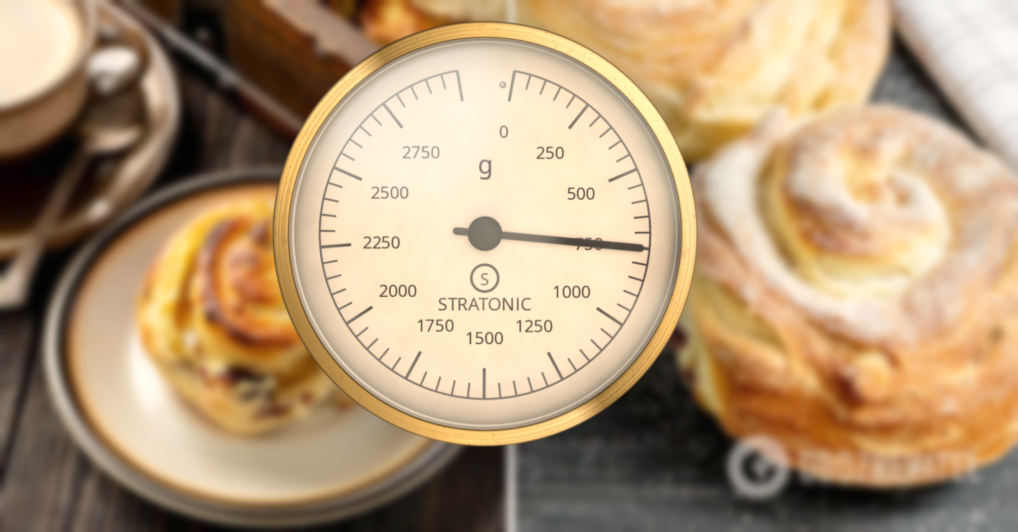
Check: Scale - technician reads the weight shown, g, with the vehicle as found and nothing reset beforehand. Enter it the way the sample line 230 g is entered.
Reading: 750 g
